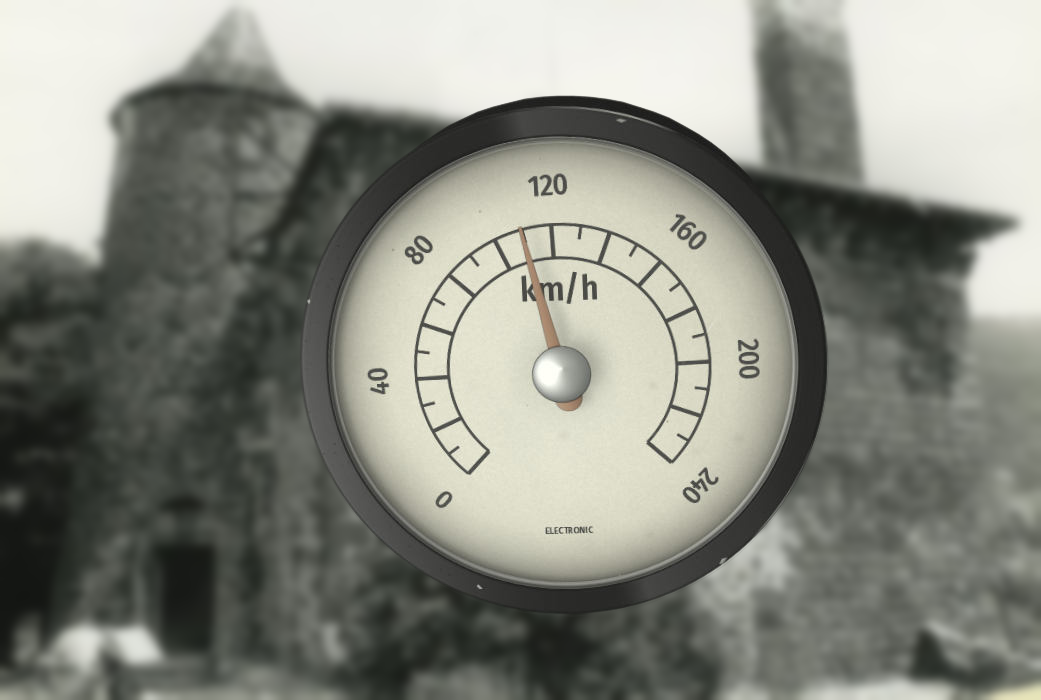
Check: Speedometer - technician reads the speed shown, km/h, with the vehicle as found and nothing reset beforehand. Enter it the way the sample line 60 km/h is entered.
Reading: 110 km/h
